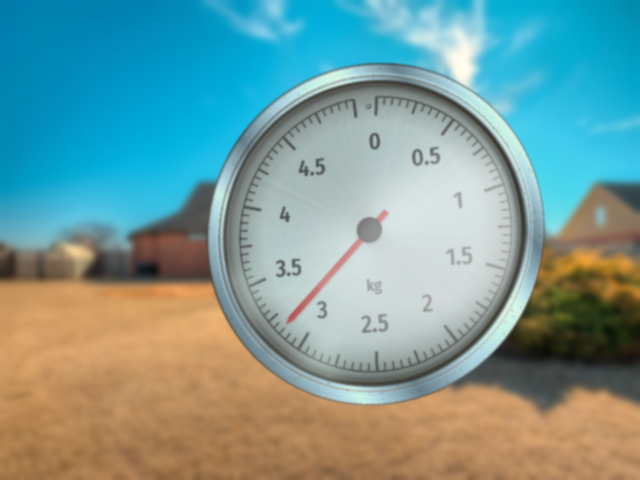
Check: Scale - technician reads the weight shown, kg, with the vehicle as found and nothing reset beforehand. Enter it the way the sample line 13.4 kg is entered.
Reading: 3.15 kg
